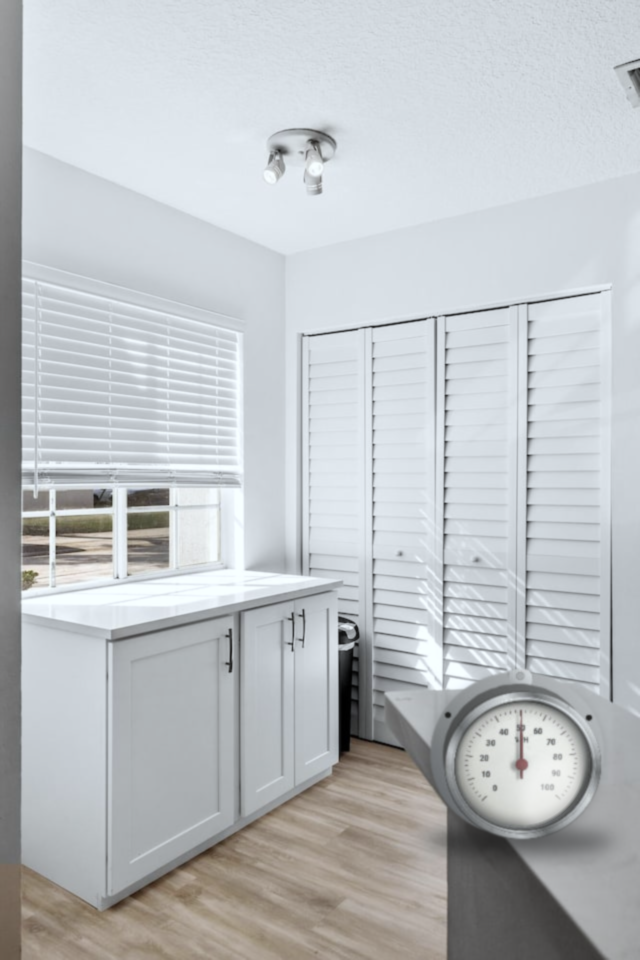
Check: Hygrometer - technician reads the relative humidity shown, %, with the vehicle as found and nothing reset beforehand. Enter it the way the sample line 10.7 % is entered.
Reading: 50 %
